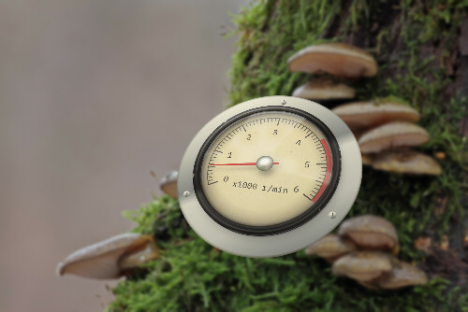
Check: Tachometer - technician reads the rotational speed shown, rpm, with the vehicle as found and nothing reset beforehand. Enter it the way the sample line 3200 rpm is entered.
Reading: 500 rpm
